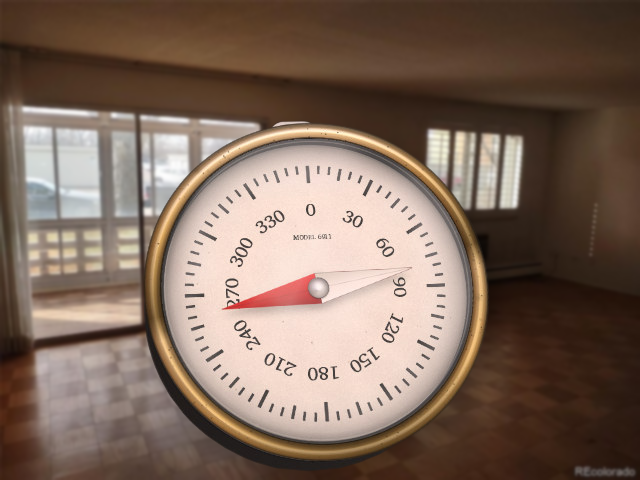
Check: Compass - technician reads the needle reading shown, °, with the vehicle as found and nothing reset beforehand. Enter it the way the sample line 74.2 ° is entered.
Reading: 260 °
